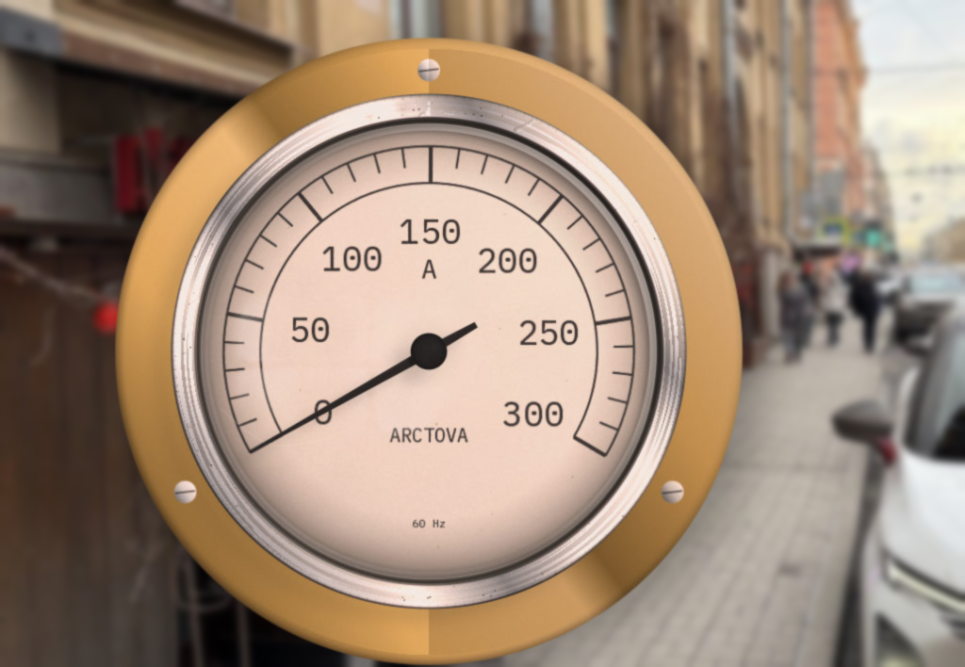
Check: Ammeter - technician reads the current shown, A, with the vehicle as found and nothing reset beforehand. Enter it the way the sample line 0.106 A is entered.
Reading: 0 A
